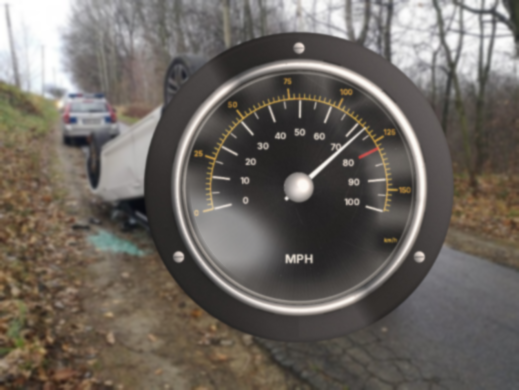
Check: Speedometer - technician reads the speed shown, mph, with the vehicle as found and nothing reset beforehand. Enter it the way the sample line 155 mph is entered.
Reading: 72.5 mph
